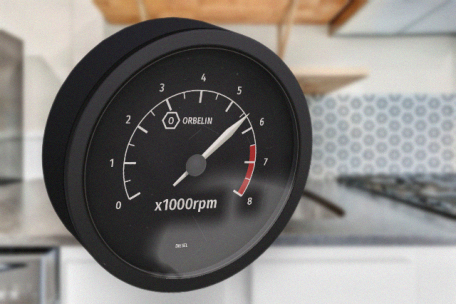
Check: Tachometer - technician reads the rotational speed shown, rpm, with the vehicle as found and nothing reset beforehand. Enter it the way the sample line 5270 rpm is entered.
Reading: 5500 rpm
